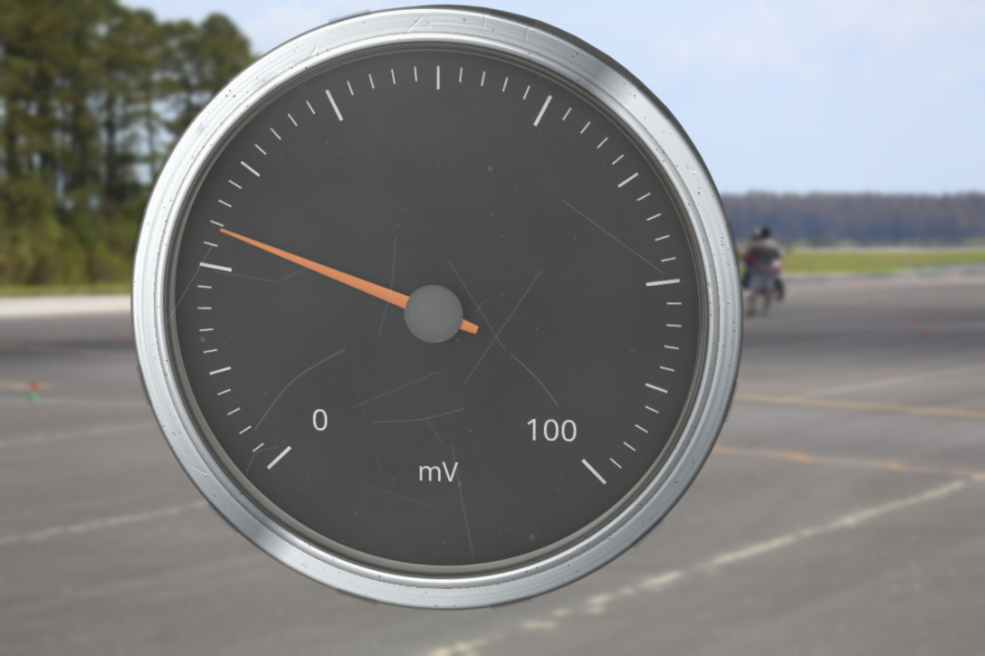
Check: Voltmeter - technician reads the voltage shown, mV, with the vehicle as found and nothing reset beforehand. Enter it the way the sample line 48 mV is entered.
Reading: 24 mV
